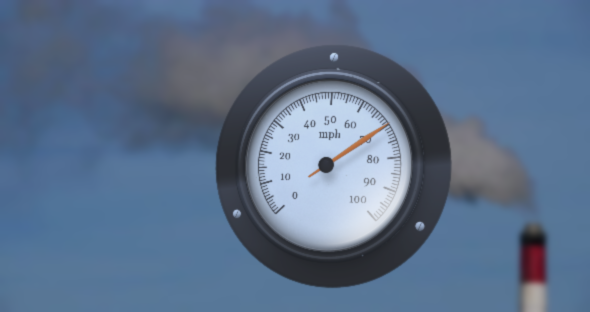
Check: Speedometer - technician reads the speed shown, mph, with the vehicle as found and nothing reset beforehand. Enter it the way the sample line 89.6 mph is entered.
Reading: 70 mph
